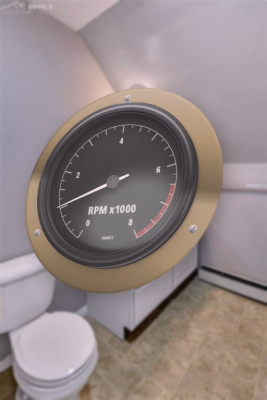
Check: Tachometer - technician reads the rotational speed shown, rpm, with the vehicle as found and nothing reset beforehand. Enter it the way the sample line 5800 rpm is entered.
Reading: 1000 rpm
